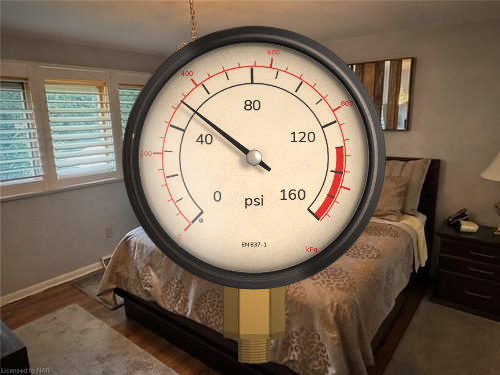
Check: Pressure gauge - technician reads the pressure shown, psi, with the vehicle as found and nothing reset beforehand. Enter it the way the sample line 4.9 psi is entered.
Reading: 50 psi
